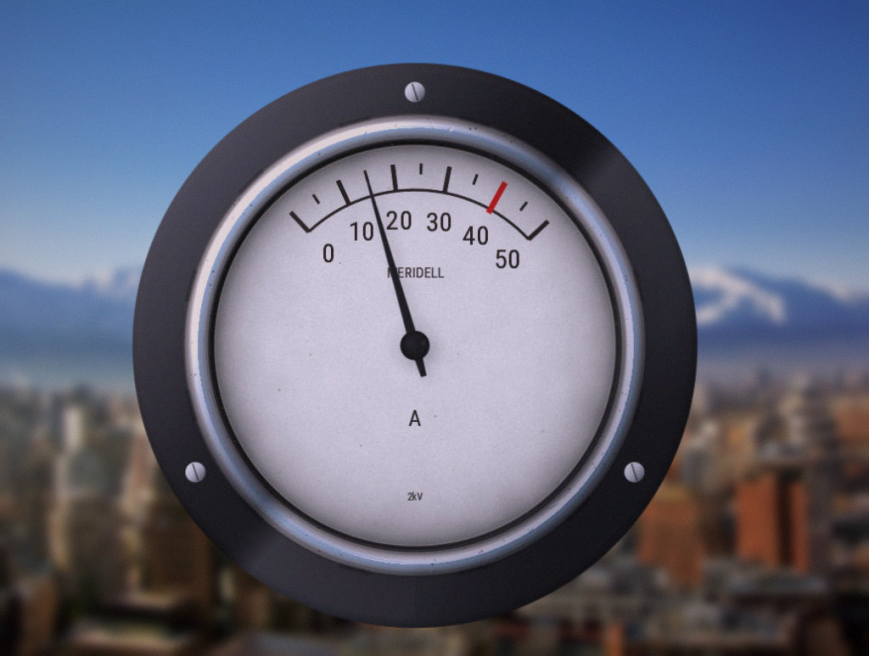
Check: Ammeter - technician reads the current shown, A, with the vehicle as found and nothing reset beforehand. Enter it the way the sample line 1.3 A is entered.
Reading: 15 A
